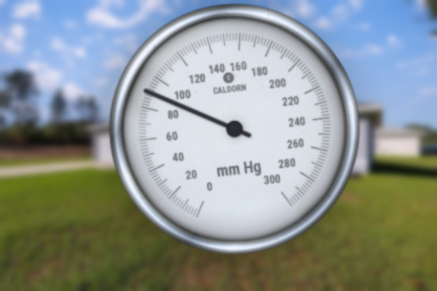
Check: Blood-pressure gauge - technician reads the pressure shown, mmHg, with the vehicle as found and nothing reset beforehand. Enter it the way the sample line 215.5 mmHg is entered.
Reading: 90 mmHg
